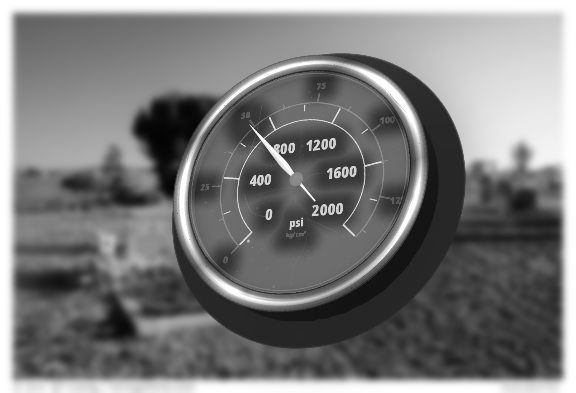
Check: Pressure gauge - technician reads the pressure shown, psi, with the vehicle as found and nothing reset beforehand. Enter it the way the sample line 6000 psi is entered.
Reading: 700 psi
